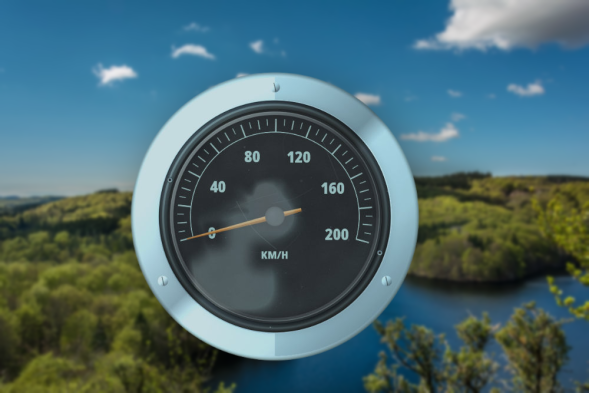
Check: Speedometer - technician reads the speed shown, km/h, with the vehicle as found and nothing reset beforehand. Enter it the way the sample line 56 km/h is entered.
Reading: 0 km/h
